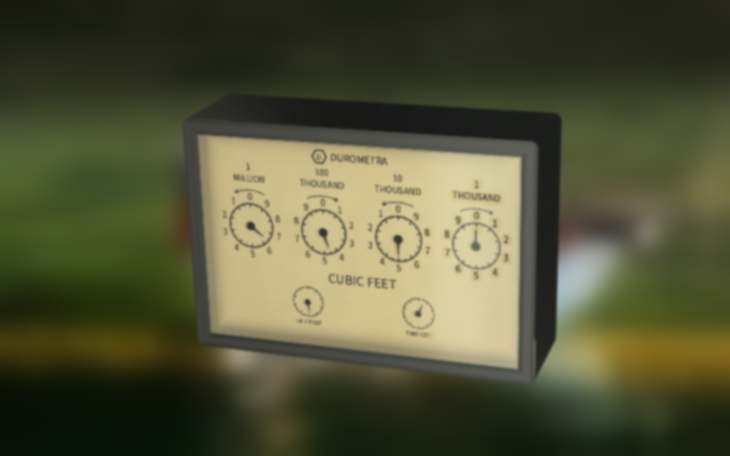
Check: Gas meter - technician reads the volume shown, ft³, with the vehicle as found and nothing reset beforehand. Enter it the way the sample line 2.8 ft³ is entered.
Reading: 645000 ft³
